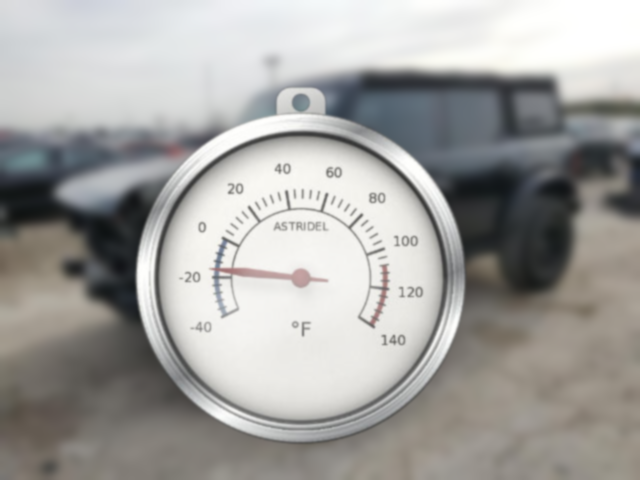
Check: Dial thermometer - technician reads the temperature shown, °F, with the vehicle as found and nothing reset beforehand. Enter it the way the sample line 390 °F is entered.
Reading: -16 °F
